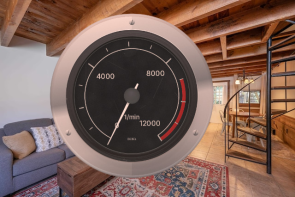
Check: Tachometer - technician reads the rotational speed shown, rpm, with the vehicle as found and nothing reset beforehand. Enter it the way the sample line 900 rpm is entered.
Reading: 0 rpm
